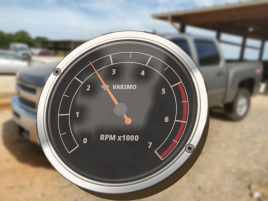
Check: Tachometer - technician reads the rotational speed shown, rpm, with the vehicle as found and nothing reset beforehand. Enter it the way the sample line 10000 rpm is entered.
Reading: 2500 rpm
